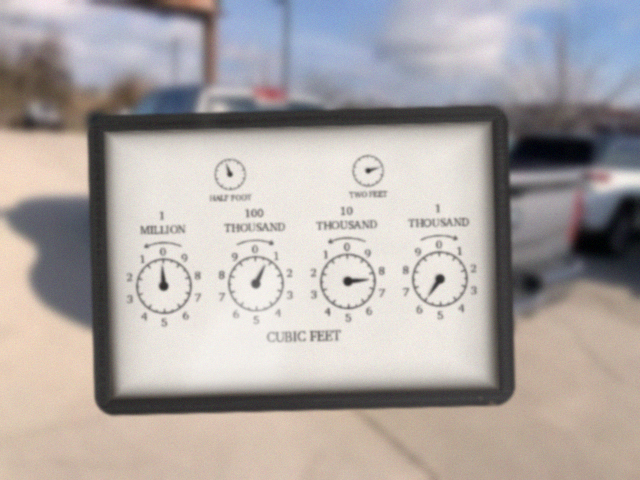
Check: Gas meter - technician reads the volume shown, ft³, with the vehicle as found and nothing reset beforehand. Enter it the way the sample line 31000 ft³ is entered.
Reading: 7600 ft³
